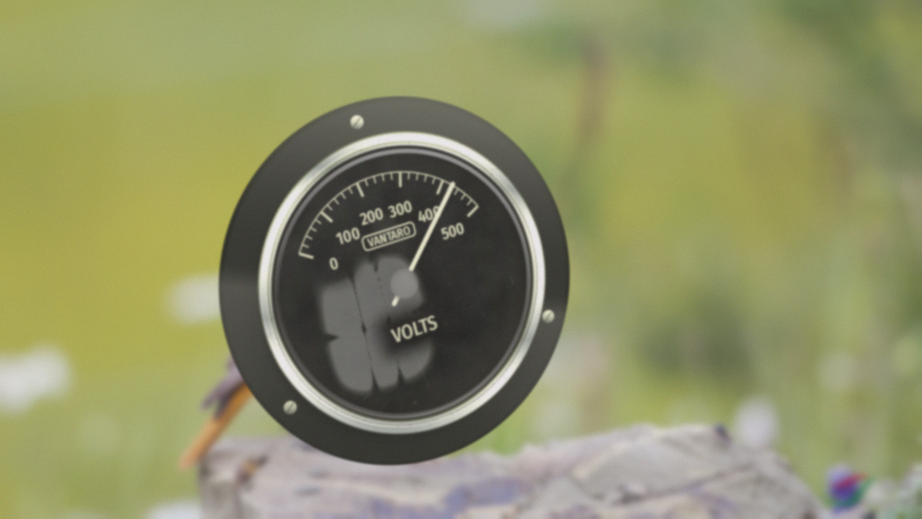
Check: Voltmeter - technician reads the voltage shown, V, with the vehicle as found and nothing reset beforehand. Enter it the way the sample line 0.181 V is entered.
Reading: 420 V
